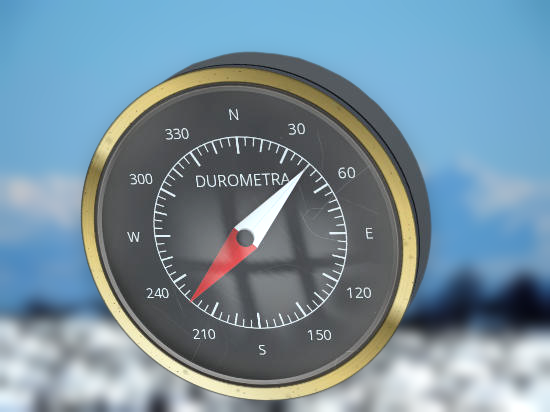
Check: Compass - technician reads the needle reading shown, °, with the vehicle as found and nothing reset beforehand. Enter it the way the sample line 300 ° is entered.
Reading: 225 °
